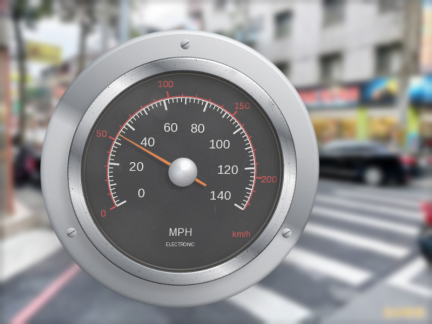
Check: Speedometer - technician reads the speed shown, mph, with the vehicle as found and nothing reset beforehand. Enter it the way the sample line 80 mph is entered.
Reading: 34 mph
